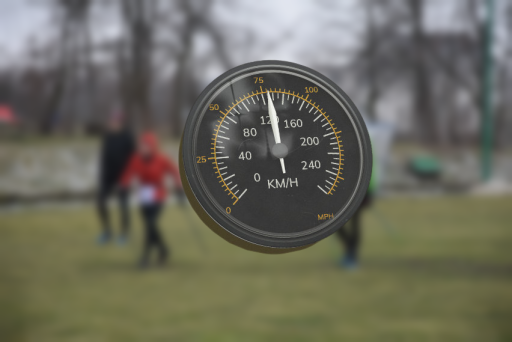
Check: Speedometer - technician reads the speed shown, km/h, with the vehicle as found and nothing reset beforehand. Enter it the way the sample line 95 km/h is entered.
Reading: 125 km/h
